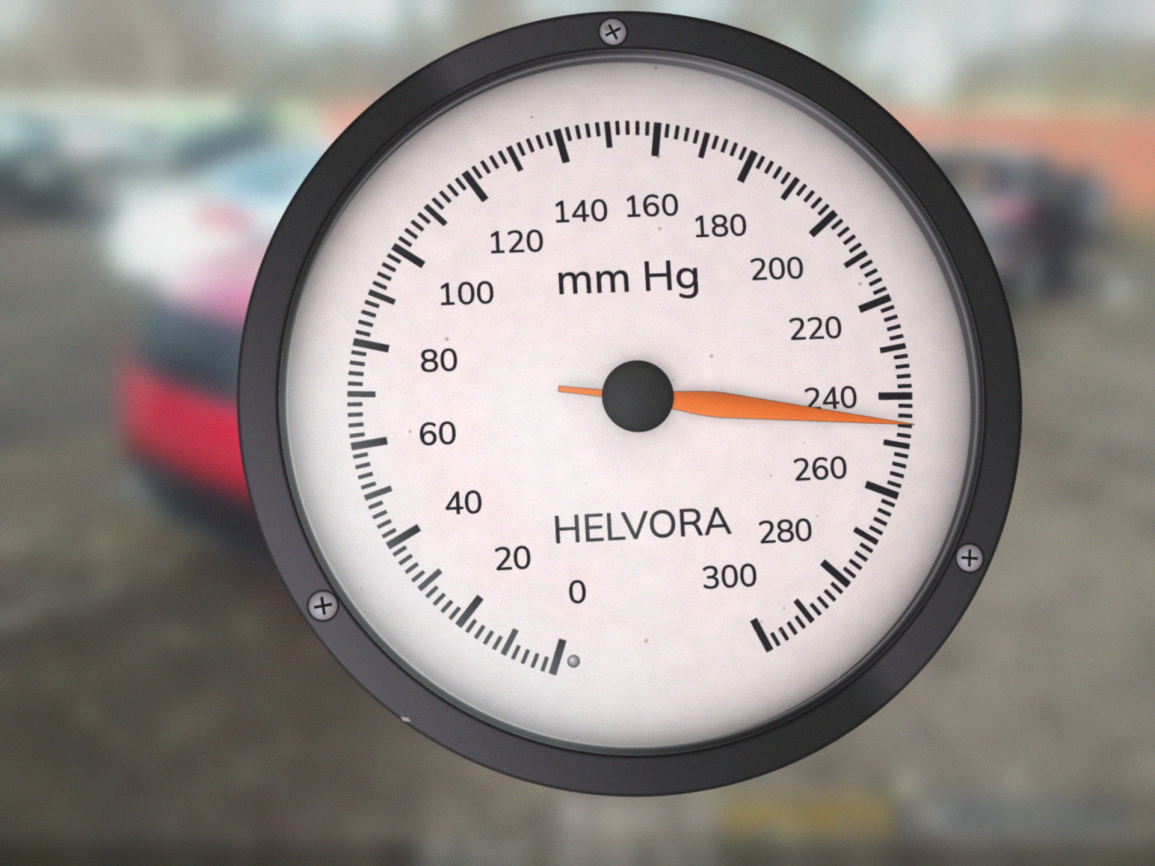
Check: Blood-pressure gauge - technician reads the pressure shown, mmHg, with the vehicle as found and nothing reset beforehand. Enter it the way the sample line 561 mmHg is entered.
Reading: 246 mmHg
